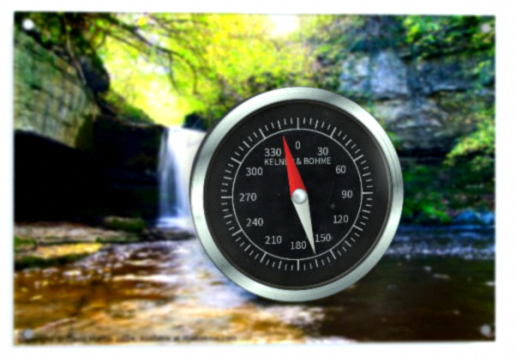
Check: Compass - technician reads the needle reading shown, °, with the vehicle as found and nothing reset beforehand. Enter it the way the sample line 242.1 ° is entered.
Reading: 345 °
